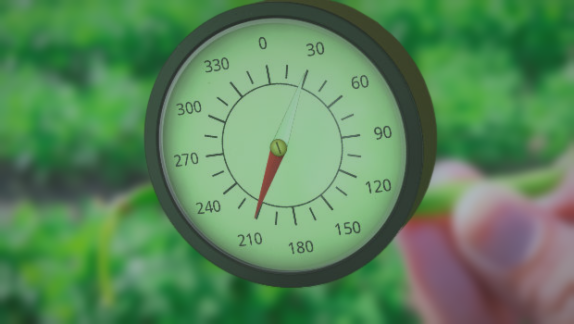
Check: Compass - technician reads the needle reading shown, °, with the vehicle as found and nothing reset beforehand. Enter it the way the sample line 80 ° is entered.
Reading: 210 °
